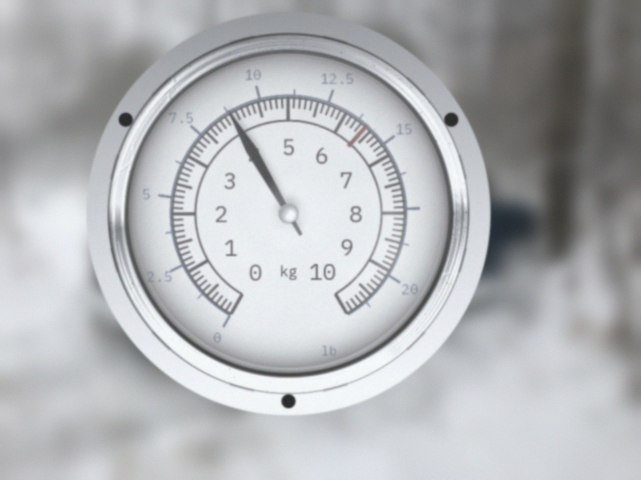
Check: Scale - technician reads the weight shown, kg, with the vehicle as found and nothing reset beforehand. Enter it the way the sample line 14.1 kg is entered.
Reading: 4 kg
